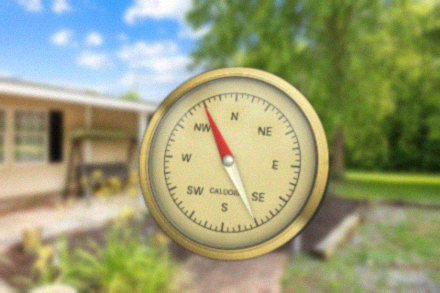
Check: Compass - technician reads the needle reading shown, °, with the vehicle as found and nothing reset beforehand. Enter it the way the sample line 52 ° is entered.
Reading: 330 °
